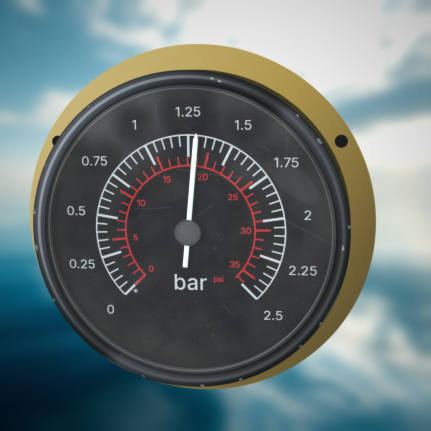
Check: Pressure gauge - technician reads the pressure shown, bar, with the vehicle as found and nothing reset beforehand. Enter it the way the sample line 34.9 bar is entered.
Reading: 1.3 bar
